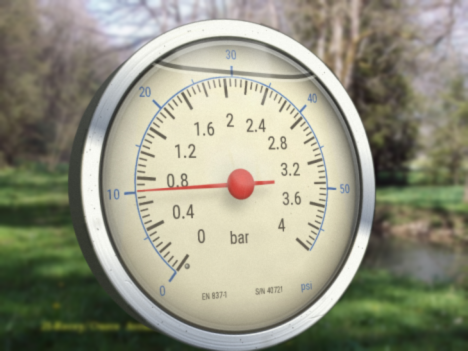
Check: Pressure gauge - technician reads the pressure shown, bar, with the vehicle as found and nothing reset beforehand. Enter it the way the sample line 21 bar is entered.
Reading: 0.7 bar
